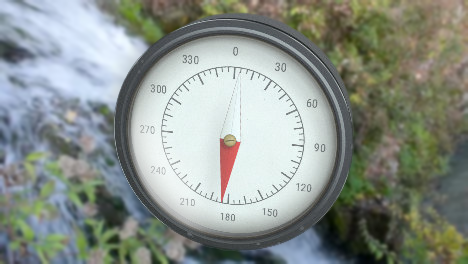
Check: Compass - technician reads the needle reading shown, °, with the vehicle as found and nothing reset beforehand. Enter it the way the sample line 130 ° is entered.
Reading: 185 °
